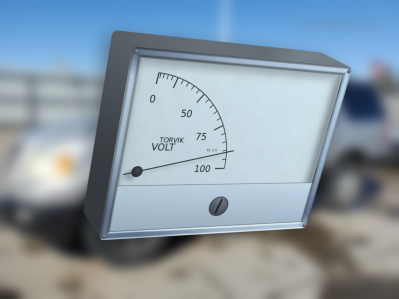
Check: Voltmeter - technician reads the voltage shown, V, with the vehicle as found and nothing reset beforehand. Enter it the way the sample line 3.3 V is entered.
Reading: 90 V
